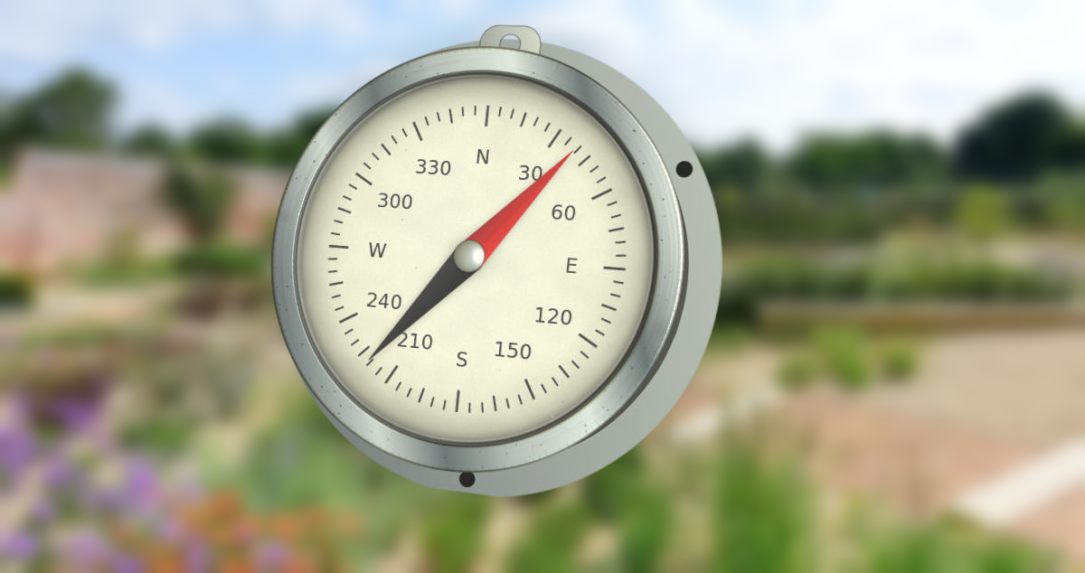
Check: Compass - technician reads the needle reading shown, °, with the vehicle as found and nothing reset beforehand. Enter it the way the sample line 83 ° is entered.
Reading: 40 °
